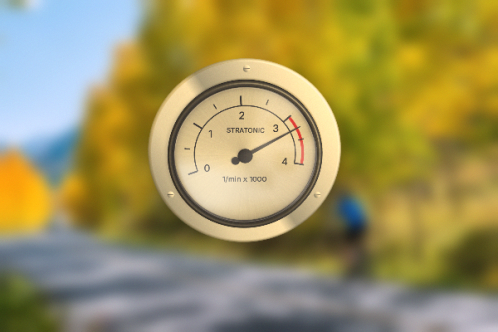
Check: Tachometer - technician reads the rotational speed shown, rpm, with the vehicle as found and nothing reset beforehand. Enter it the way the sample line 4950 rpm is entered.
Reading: 3250 rpm
